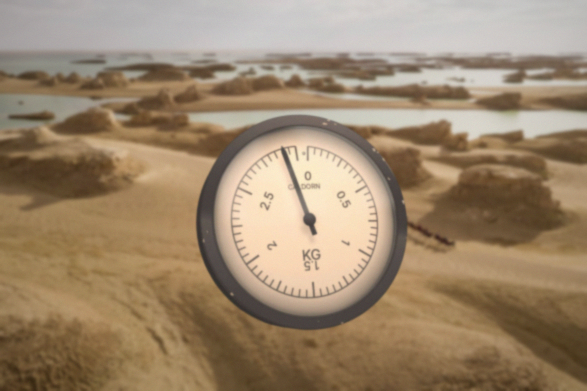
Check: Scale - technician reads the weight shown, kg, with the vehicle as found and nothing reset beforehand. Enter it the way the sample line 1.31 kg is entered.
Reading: 2.9 kg
